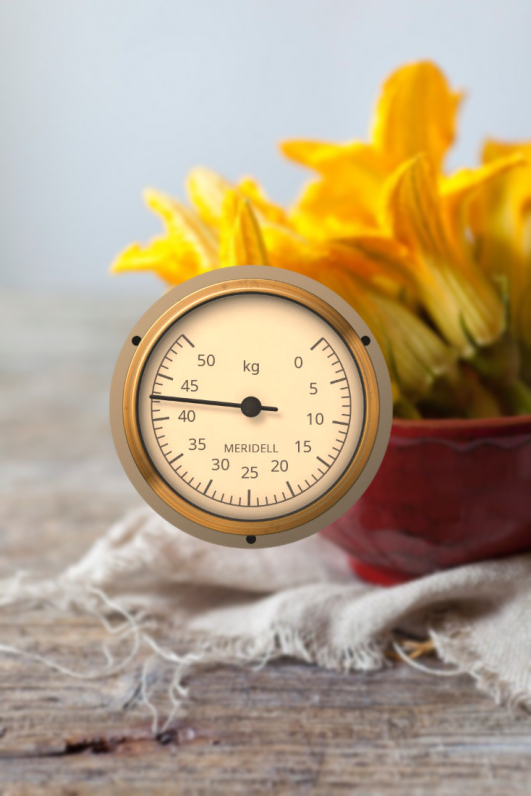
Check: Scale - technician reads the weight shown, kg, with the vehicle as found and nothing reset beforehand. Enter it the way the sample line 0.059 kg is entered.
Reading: 42.5 kg
